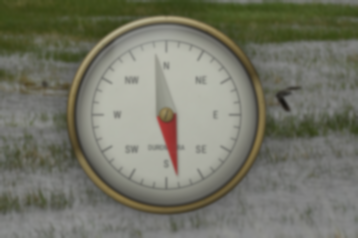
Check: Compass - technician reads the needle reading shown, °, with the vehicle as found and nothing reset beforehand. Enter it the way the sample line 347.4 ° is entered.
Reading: 170 °
